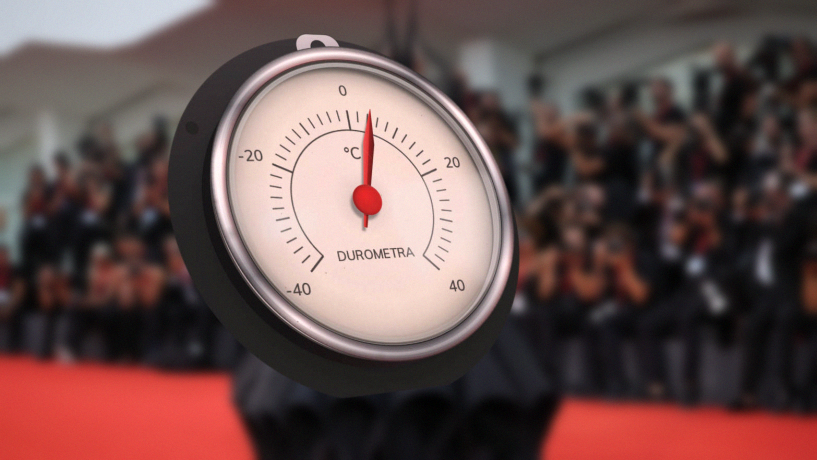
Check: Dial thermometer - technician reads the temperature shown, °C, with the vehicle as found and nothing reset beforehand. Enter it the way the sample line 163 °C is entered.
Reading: 4 °C
